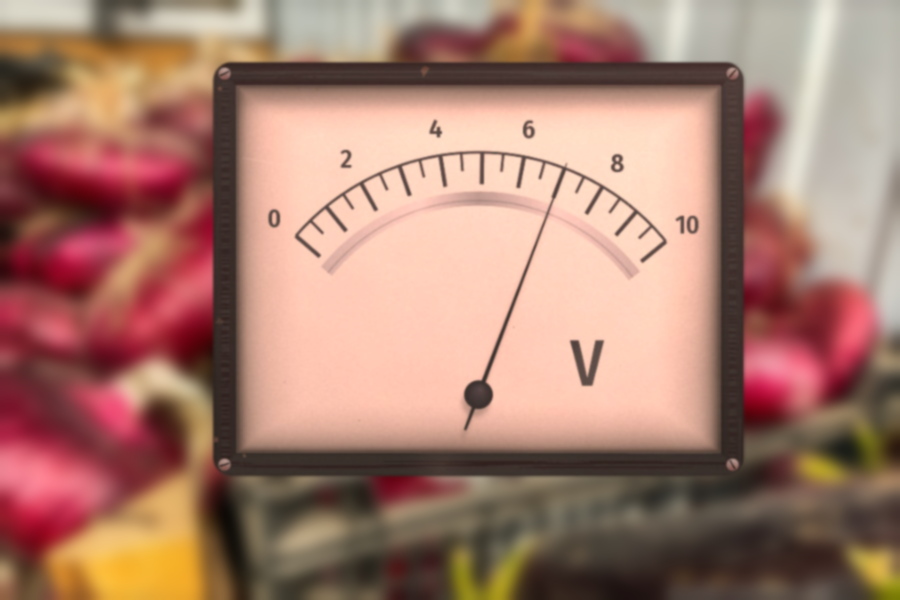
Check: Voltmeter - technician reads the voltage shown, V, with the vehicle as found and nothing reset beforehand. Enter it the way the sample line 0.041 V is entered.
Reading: 7 V
